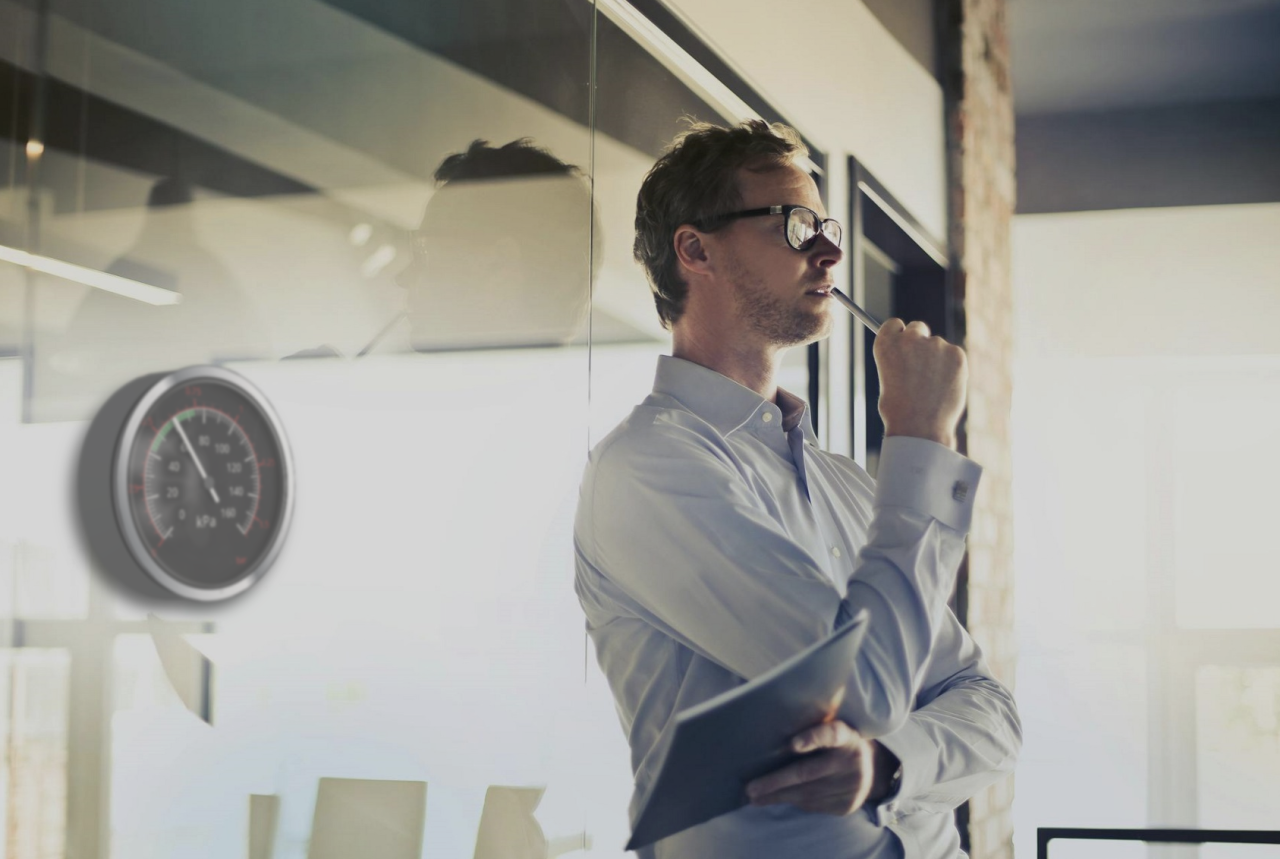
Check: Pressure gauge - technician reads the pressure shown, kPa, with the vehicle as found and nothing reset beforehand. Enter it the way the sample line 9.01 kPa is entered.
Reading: 60 kPa
